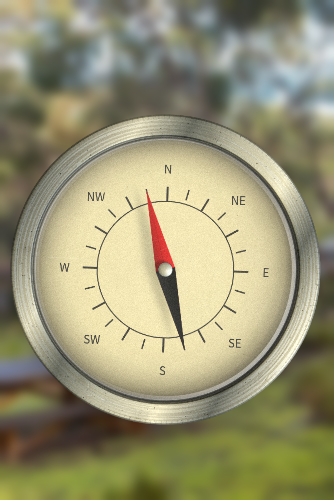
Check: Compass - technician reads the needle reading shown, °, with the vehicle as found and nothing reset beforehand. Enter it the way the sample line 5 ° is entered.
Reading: 345 °
